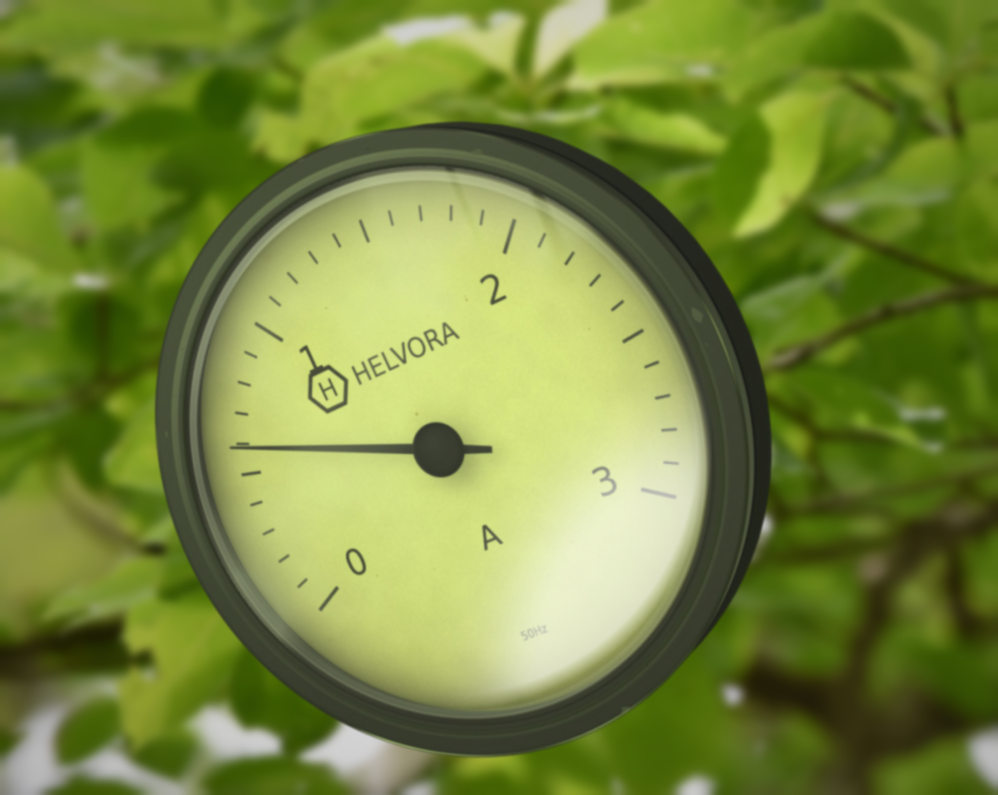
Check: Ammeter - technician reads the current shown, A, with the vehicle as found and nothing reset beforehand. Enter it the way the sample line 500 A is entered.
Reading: 0.6 A
